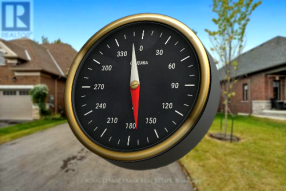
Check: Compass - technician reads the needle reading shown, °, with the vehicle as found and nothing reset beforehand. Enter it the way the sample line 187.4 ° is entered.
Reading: 170 °
